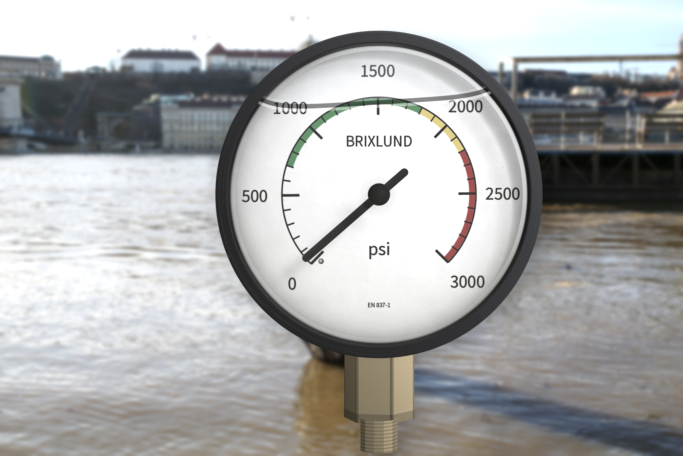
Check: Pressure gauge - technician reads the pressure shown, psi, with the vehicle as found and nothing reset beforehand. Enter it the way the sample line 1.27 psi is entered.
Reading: 50 psi
